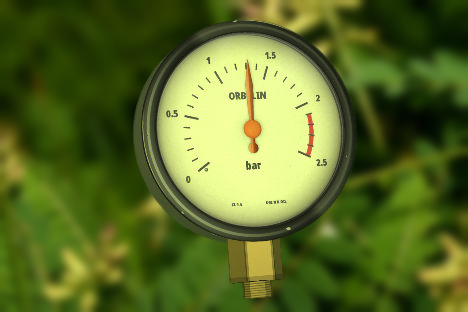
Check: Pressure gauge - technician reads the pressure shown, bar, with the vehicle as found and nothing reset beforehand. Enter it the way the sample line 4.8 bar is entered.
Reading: 1.3 bar
